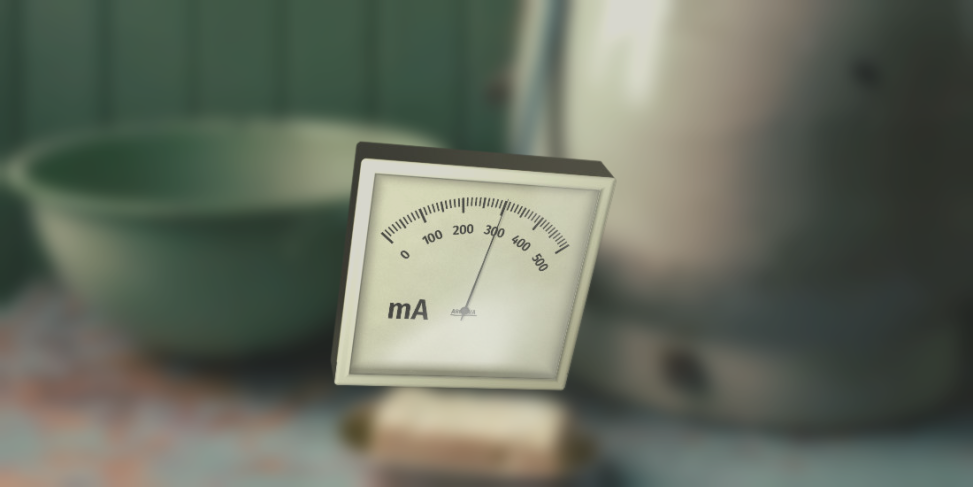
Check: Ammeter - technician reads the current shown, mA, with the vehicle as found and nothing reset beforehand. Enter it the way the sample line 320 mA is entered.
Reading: 300 mA
